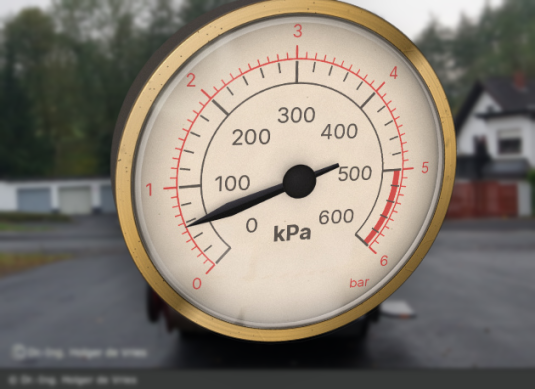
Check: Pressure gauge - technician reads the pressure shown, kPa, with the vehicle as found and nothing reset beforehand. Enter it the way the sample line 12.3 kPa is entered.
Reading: 60 kPa
